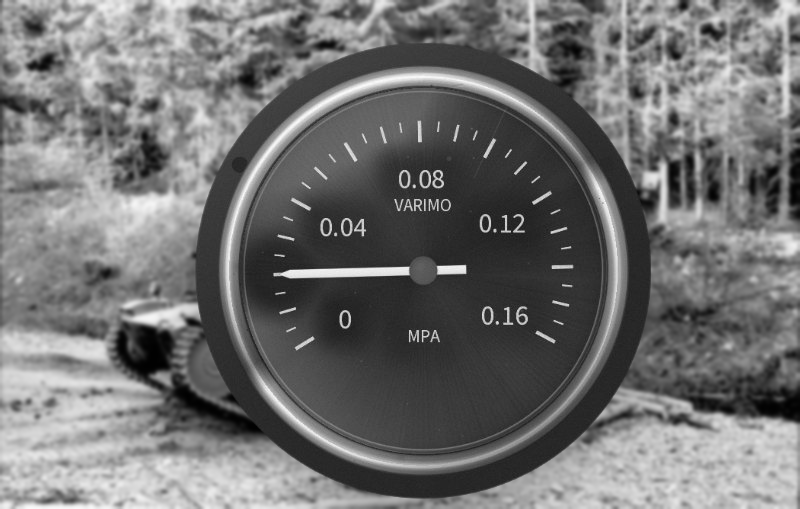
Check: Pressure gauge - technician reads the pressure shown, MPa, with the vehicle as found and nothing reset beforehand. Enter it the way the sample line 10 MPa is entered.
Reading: 0.02 MPa
